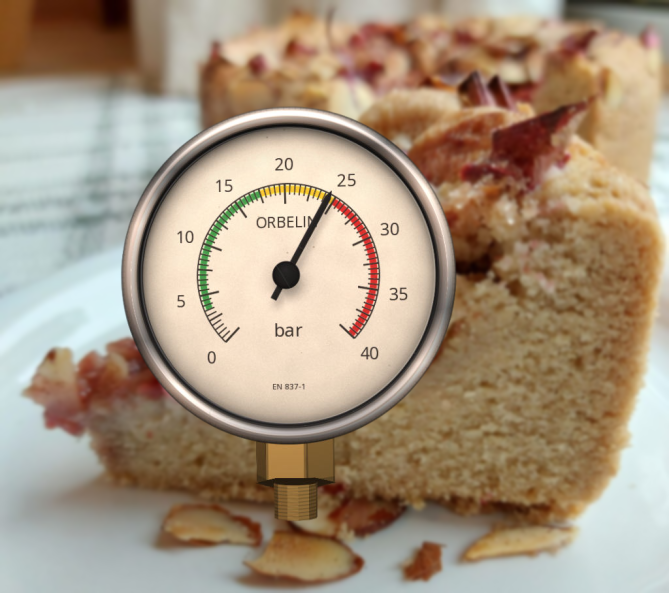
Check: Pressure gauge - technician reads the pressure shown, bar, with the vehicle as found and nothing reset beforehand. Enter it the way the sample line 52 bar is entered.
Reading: 24.5 bar
